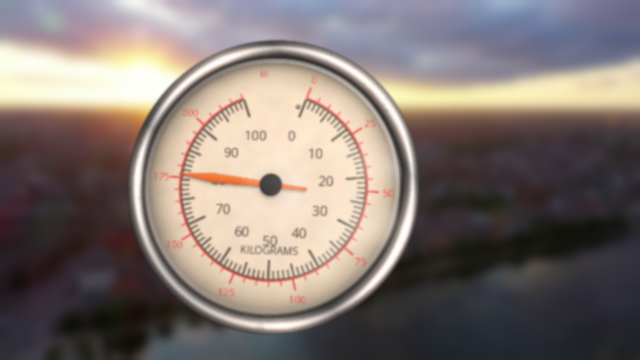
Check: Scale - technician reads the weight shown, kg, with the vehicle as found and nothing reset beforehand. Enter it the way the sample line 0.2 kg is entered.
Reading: 80 kg
